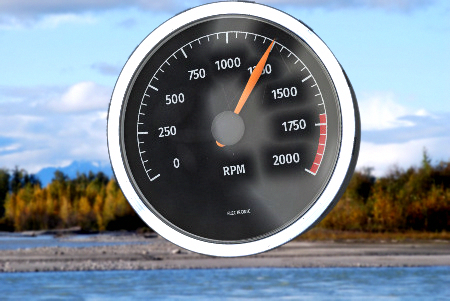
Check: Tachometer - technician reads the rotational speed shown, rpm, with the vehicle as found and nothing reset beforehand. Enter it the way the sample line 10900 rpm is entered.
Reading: 1250 rpm
